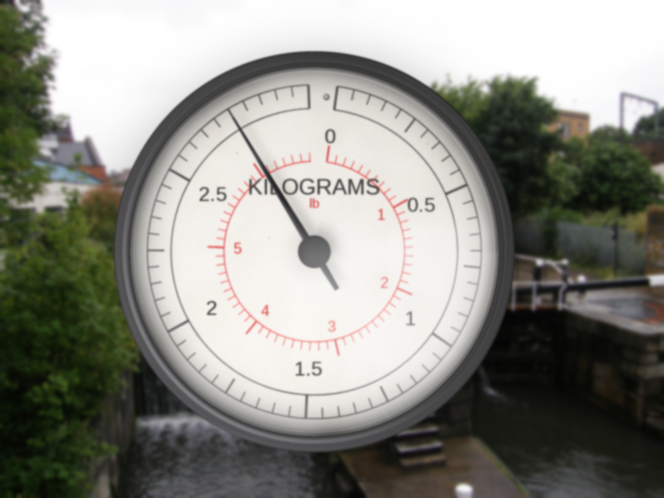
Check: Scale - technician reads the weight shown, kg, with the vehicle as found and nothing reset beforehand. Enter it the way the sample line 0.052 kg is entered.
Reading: 2.75 kg
